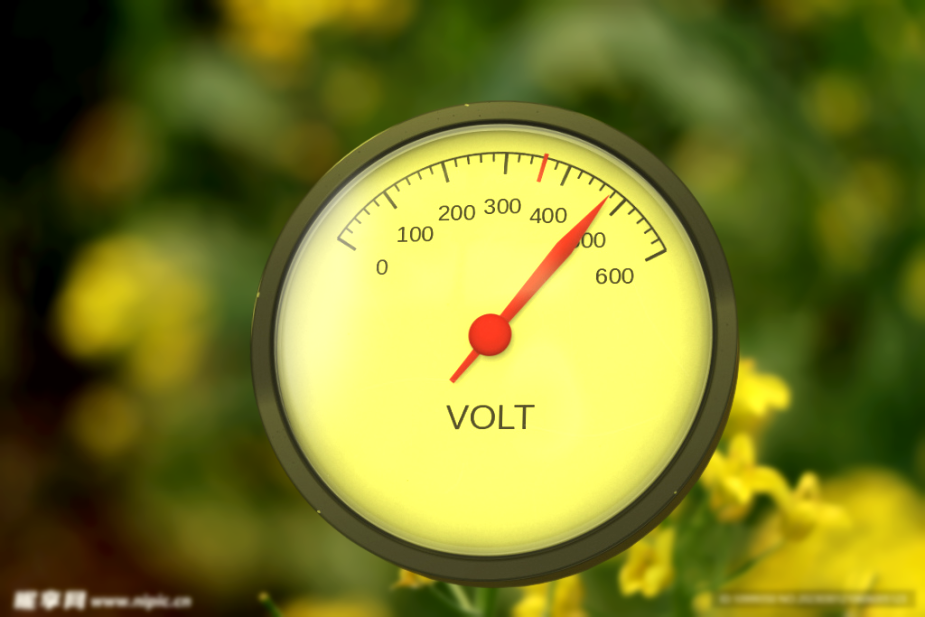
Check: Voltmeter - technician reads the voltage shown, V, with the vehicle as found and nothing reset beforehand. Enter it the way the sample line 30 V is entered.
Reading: 480 V
